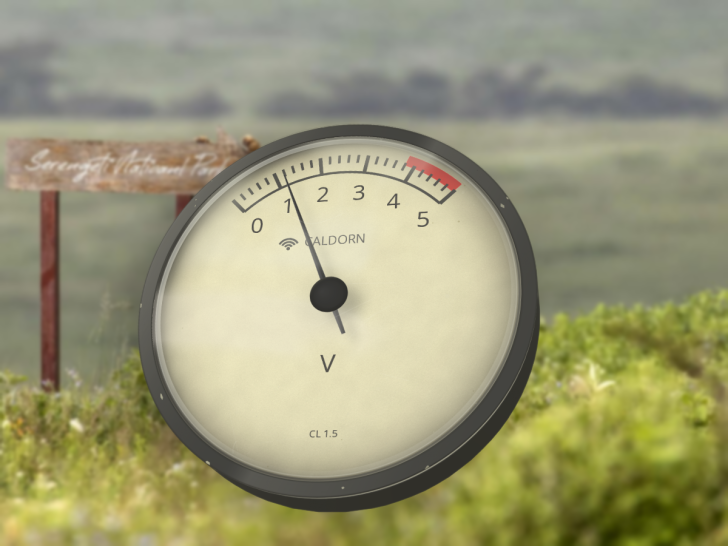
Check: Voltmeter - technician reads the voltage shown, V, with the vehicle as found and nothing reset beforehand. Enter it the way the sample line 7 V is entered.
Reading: 1.2 V
